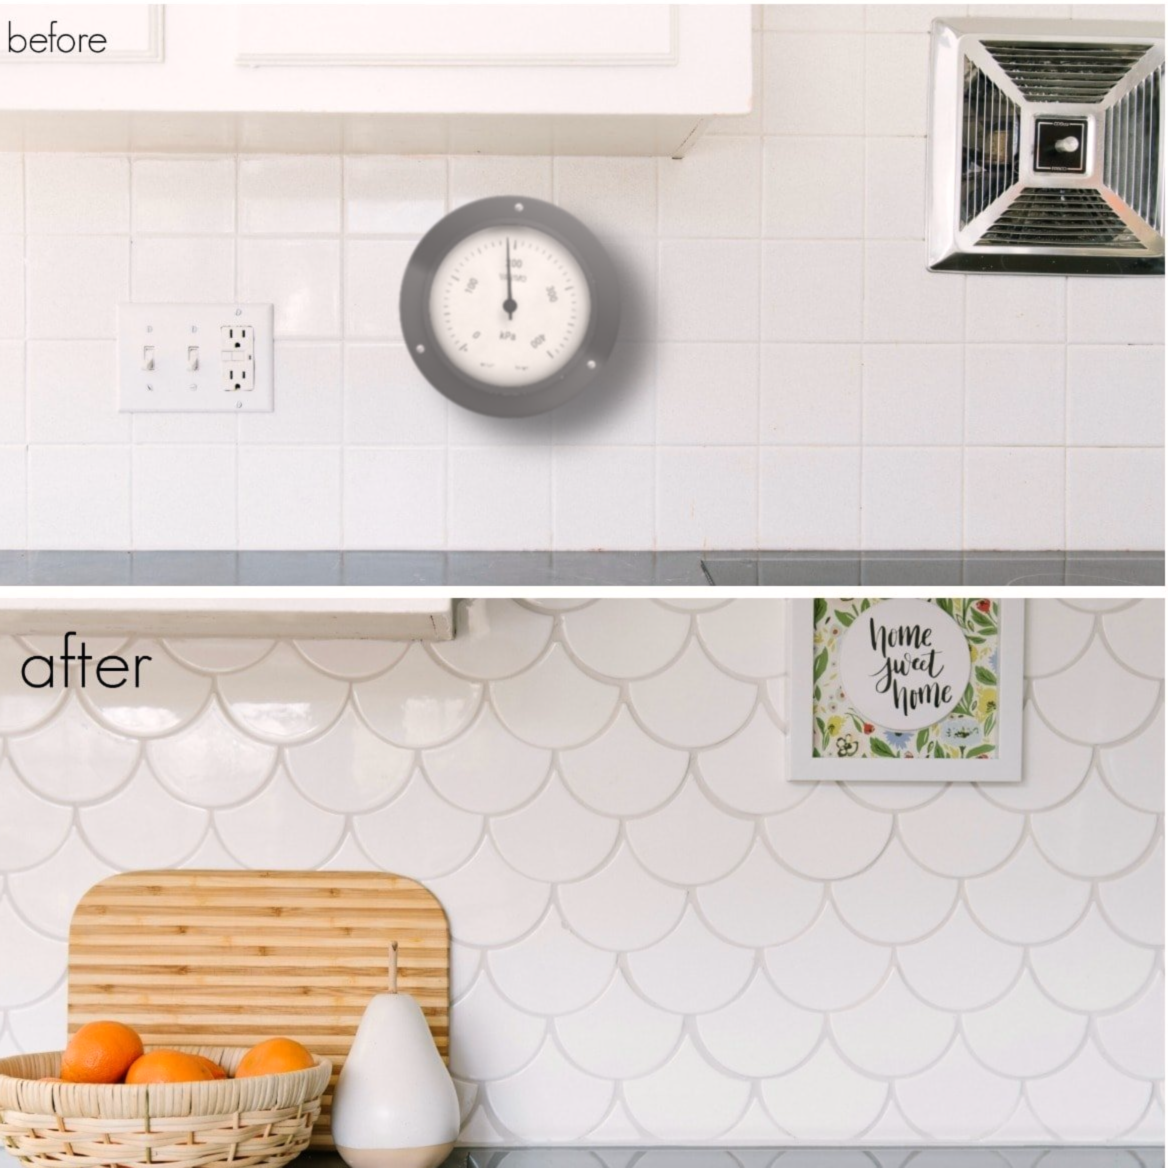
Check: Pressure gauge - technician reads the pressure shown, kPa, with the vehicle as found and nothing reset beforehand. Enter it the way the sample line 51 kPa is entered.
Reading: 190 kPa
